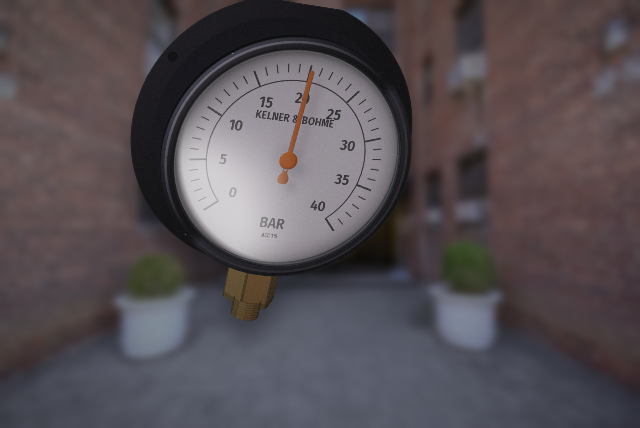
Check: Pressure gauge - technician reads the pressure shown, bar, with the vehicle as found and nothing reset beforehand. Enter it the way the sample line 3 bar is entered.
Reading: 20 bar
